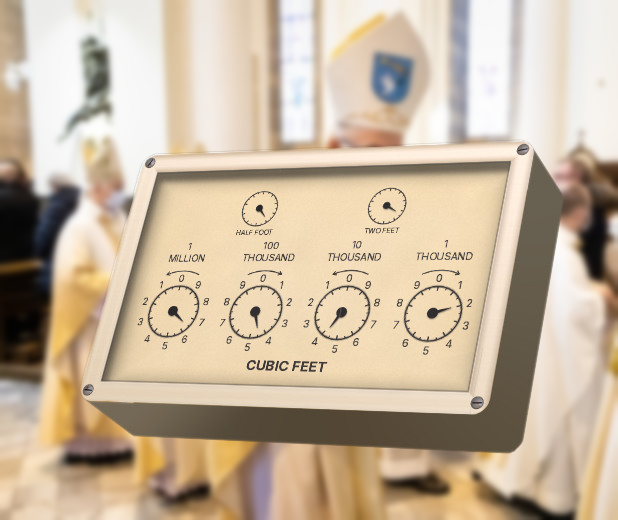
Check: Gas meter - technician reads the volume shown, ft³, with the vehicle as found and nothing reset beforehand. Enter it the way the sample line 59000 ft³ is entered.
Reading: 644200 ft³
